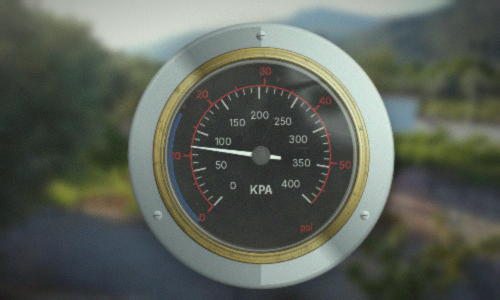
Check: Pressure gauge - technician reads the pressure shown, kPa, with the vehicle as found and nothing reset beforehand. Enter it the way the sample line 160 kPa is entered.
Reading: 80 kPa
